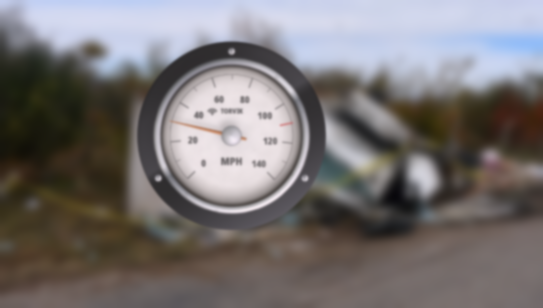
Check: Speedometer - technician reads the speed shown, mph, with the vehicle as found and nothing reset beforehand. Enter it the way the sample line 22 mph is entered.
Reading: 30 mph
